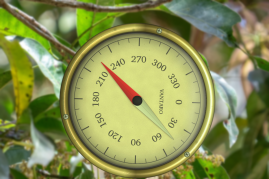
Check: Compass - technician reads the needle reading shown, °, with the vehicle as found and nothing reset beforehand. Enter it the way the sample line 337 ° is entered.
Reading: 225 °
